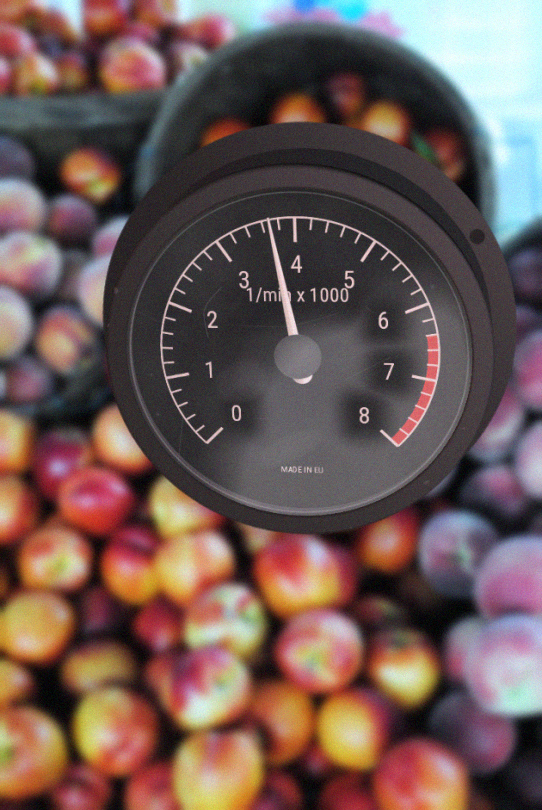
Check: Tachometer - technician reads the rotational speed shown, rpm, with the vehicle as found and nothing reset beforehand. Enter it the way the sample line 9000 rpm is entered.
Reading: 3700 rpm
